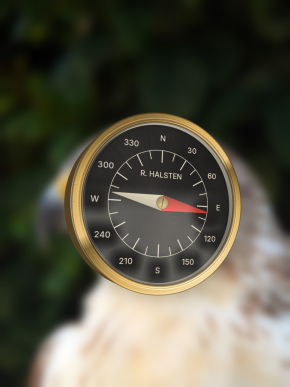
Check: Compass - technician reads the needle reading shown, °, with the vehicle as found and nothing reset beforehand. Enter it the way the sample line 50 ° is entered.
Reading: 97.5 °
